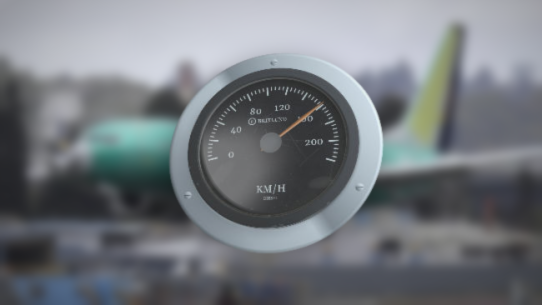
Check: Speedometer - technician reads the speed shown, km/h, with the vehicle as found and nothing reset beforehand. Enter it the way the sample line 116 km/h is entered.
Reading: 160 km/h
